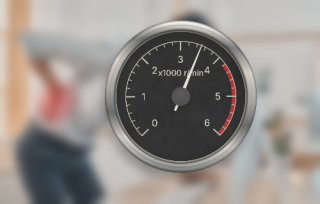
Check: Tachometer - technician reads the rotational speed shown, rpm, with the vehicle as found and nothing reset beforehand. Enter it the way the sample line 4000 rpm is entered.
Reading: 3500 rpm
